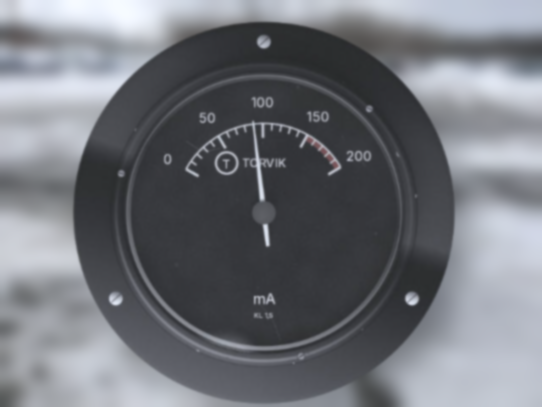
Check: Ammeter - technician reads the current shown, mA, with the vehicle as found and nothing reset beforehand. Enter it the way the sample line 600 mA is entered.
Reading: 90 mA
